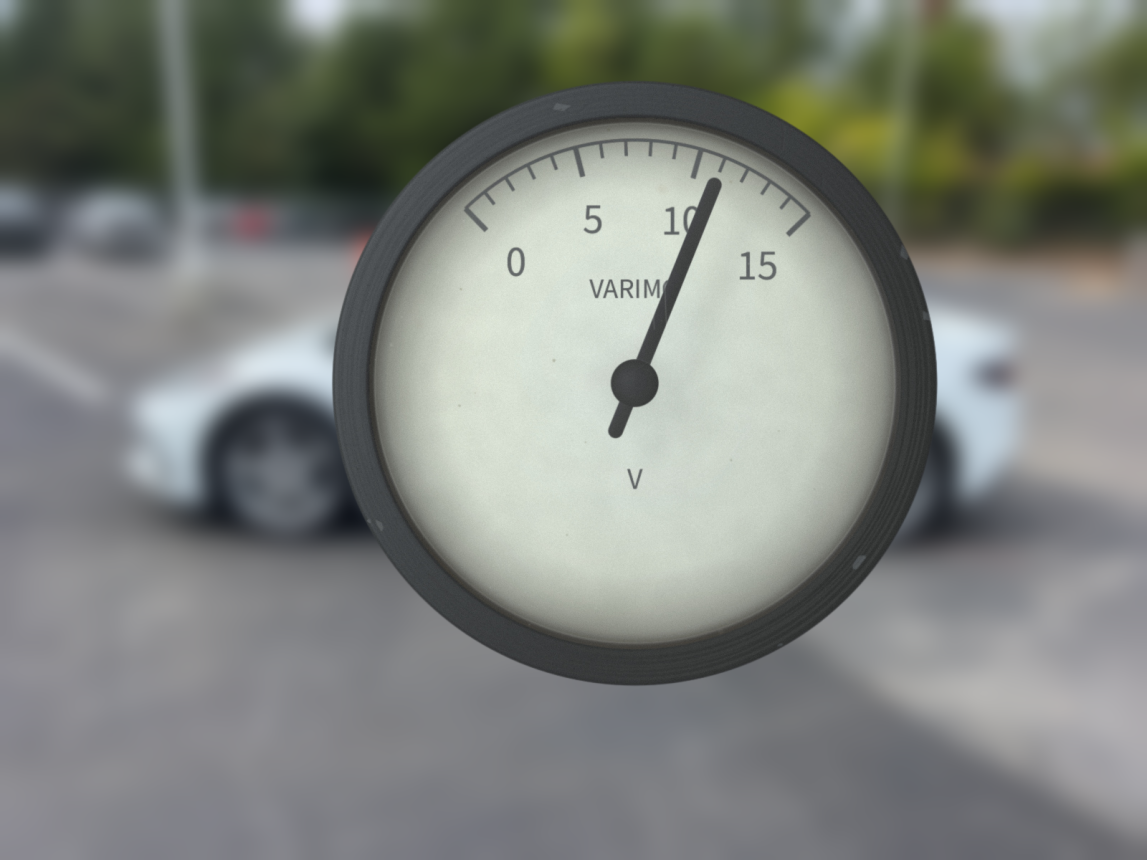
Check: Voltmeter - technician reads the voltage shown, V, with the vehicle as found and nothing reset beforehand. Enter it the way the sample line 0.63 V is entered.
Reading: 11 V
